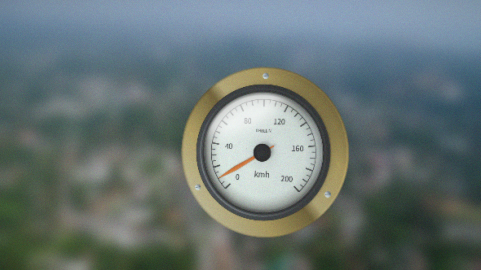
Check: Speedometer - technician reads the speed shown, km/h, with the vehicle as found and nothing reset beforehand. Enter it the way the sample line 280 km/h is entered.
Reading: 10 km/h
